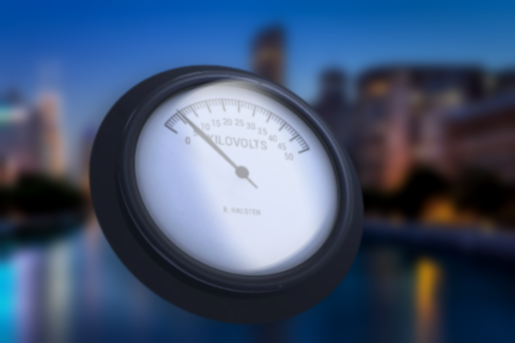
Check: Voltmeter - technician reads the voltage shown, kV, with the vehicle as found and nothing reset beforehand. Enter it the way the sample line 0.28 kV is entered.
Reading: 5 kV
